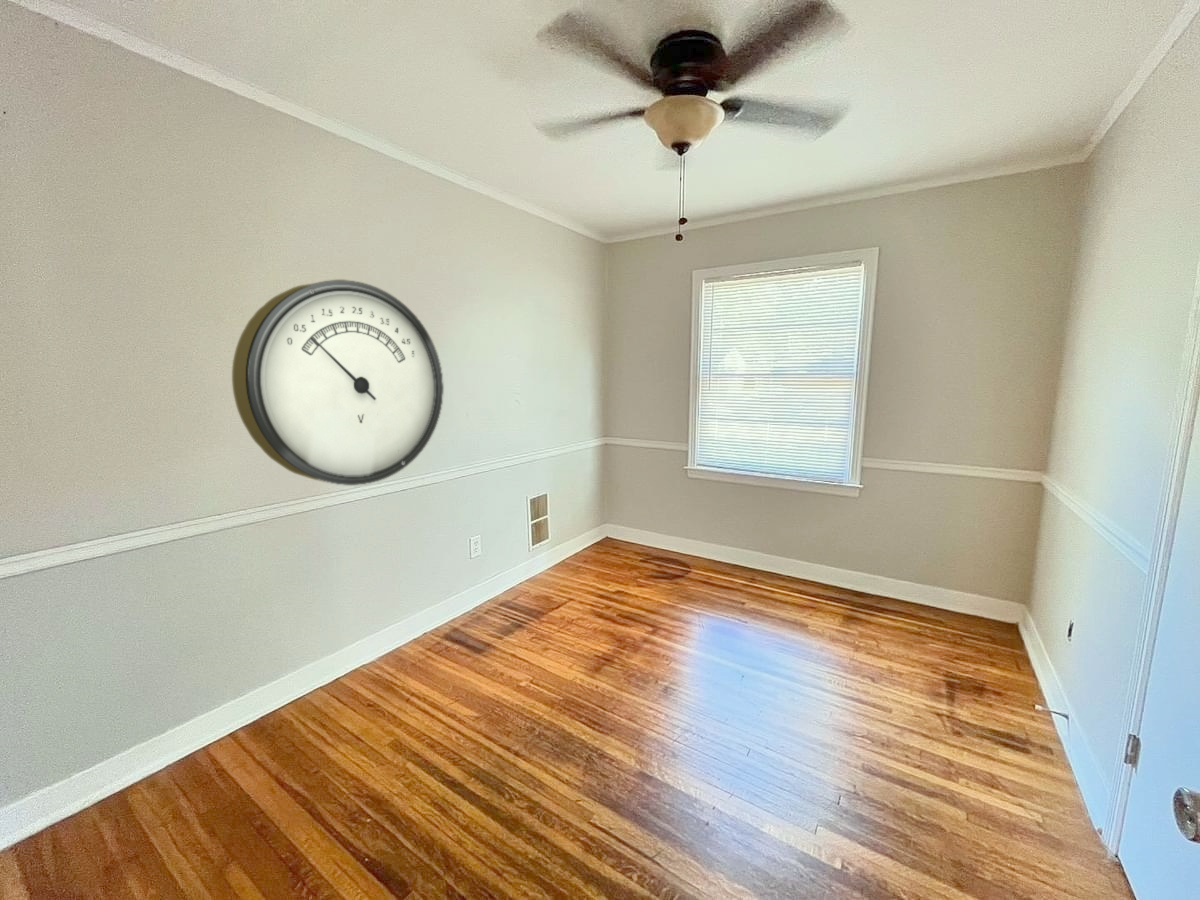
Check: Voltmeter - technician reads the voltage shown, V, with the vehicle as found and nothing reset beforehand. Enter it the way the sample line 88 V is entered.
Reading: 0.5 V
